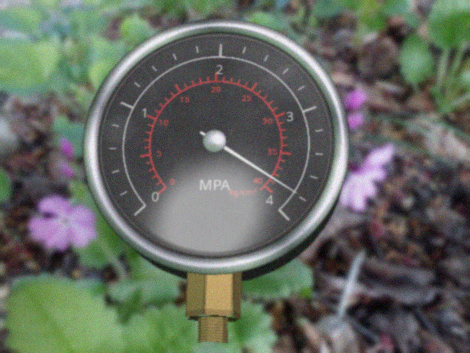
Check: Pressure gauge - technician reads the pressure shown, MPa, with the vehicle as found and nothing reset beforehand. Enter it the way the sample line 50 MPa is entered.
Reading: 3.8 MPa
